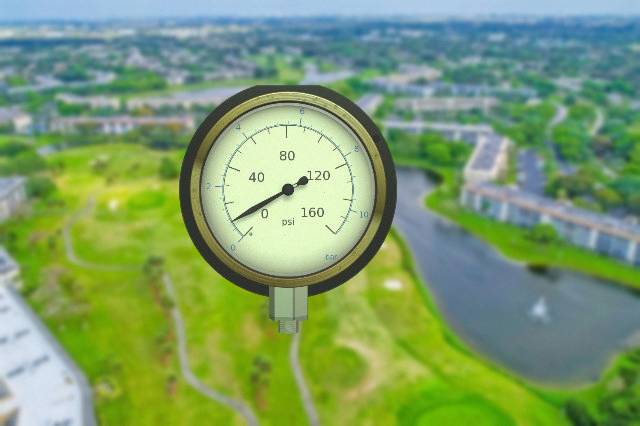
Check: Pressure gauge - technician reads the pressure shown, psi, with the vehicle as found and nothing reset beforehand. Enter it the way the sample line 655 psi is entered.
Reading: 10 psi
